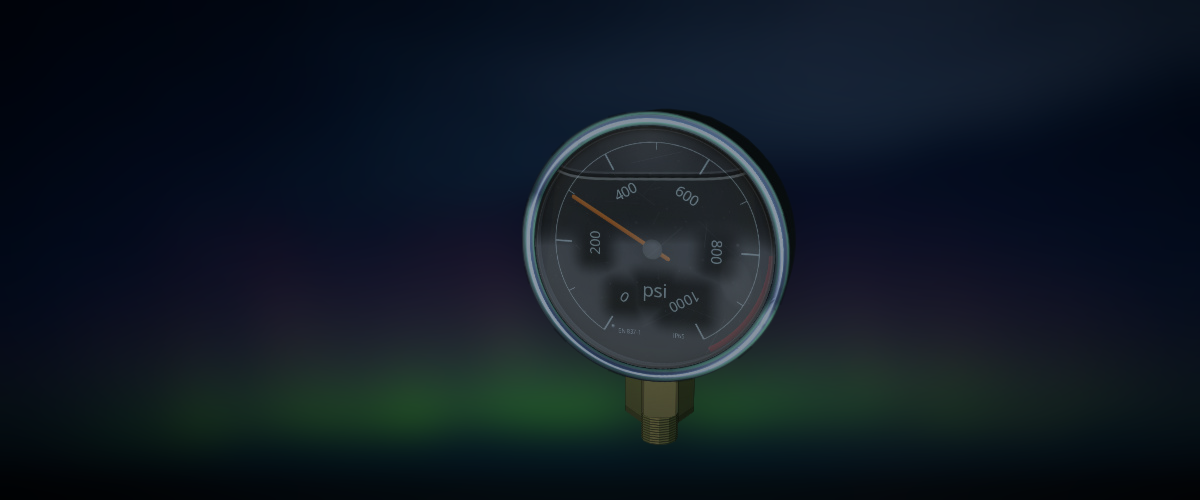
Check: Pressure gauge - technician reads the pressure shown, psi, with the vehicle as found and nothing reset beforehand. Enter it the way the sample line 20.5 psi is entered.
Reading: 300 psi
